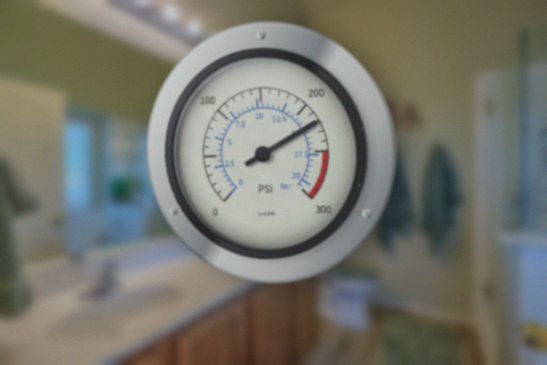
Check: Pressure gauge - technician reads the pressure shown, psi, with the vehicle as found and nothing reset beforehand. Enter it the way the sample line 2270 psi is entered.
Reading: 220 psi
